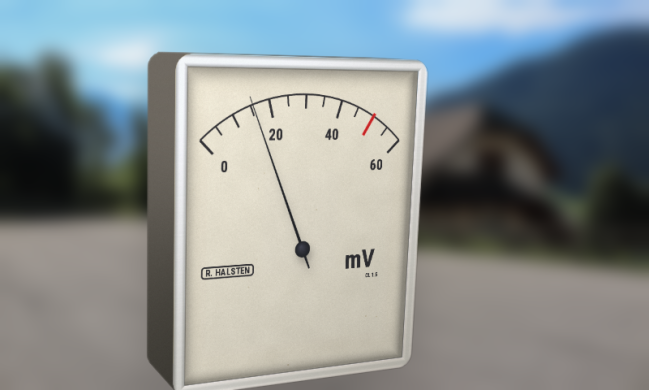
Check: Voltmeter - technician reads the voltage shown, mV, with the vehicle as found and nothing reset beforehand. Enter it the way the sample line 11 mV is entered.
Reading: 15 mV
